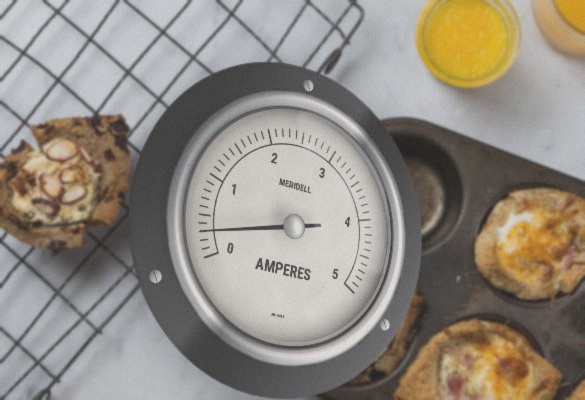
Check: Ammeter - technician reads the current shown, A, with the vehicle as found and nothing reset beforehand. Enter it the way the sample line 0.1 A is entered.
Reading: 0.3 A
